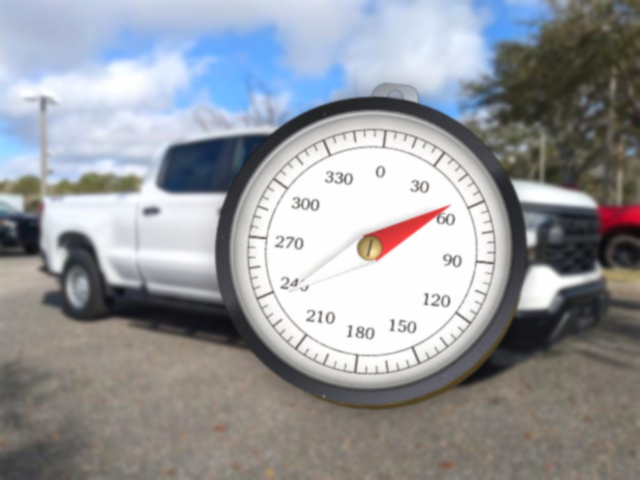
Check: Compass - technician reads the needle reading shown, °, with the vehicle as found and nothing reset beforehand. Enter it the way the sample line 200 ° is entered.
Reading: 55 °
